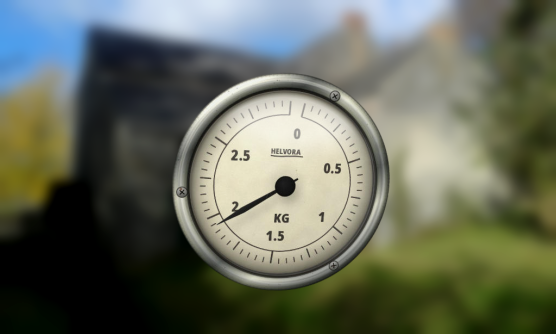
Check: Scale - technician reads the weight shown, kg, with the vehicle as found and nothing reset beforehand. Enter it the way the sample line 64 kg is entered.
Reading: 1.95 kg
